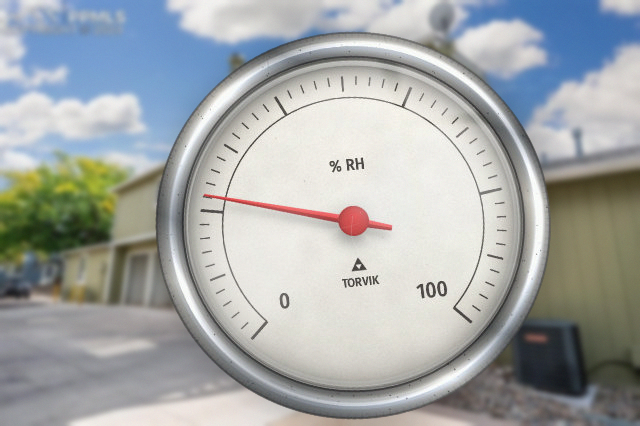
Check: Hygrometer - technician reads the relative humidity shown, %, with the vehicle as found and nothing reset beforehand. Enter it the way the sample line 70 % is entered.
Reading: 22 %
